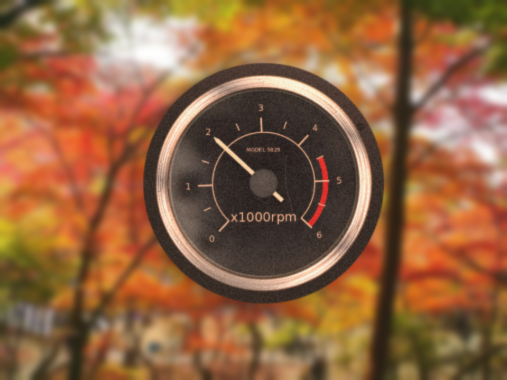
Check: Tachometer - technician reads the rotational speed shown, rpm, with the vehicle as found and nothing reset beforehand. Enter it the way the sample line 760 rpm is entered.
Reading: 2000 rpm
